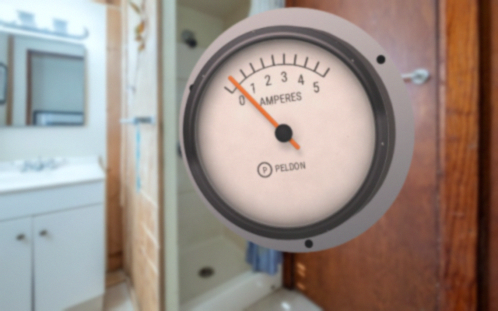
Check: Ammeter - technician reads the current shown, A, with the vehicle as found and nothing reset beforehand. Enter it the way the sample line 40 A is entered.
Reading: 0.5 A
